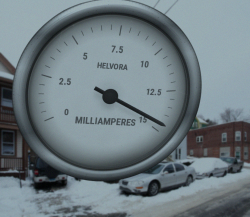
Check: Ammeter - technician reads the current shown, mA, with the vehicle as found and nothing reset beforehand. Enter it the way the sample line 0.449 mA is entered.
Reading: 14.5 mA
